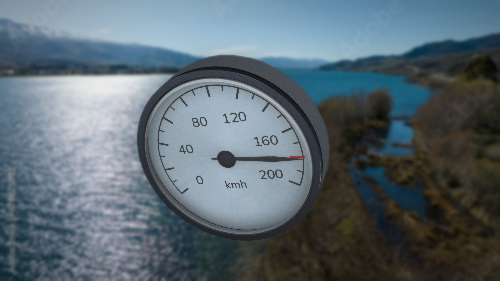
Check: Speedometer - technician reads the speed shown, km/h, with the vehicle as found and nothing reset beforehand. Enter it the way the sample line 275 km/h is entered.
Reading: 180 km/h
